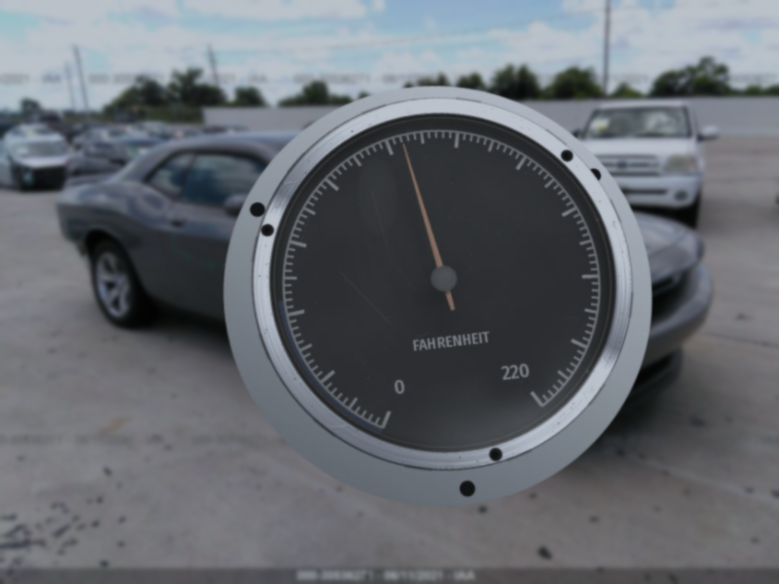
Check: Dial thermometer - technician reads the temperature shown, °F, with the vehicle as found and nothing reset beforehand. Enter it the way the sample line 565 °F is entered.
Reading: 104 °F
